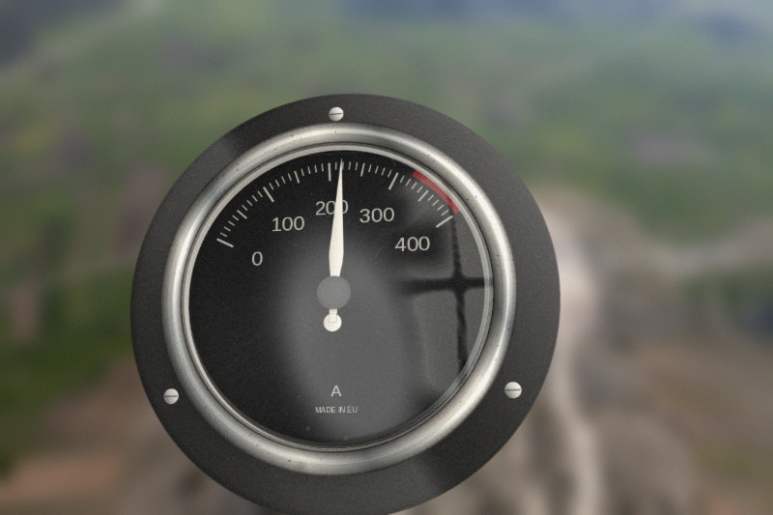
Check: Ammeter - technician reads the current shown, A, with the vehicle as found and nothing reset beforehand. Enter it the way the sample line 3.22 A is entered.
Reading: 220 A
